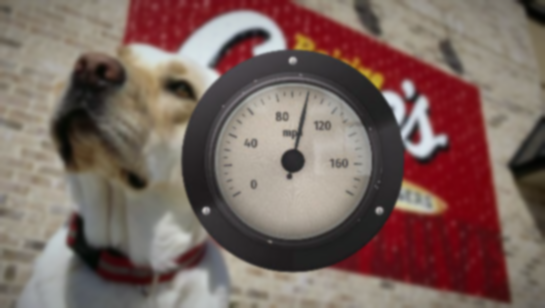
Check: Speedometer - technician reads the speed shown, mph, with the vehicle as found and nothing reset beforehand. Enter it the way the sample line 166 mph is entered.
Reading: 100 mph
